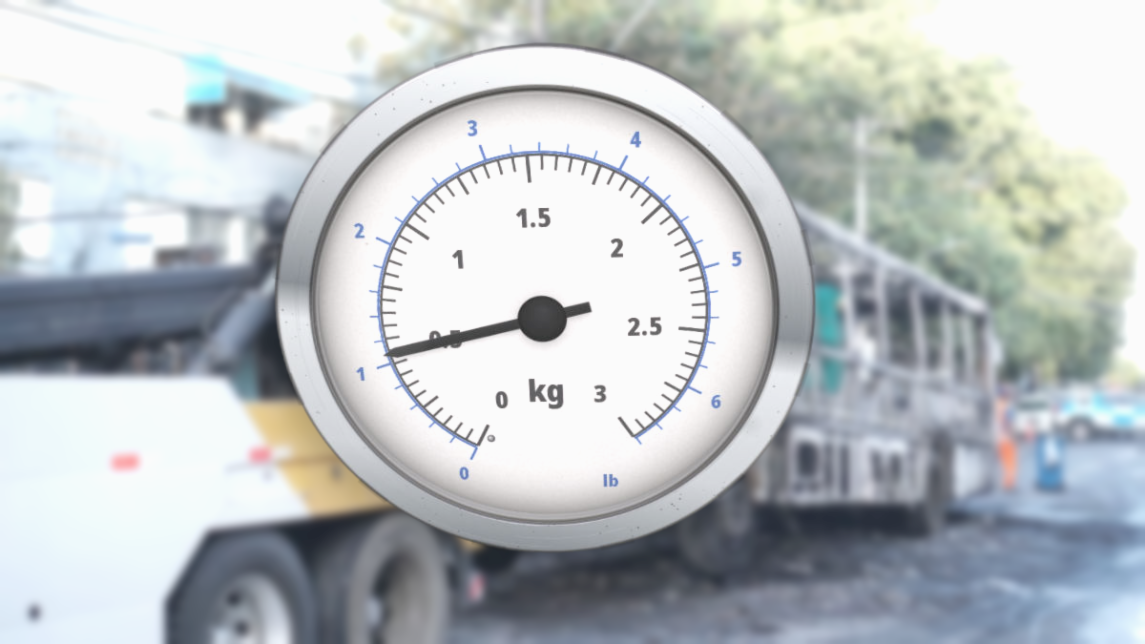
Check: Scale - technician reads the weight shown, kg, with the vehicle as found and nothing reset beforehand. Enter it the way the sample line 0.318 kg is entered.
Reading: 0.5 kg
